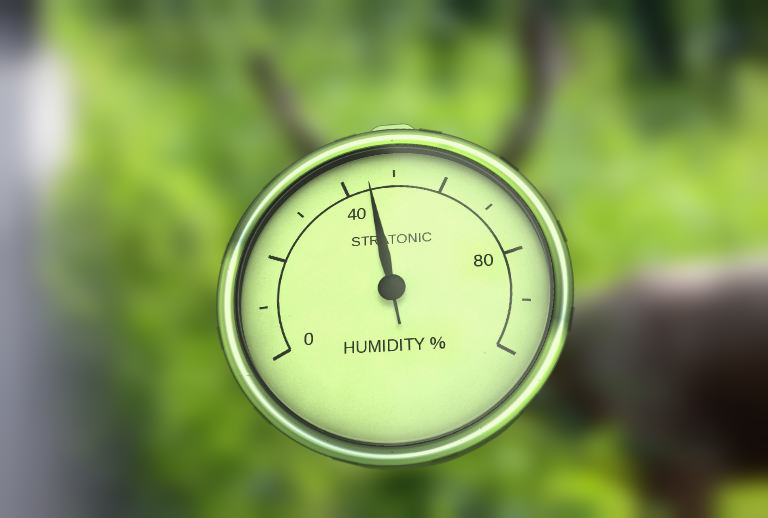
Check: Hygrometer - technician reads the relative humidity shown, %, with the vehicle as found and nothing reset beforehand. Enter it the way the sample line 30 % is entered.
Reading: 45 %
